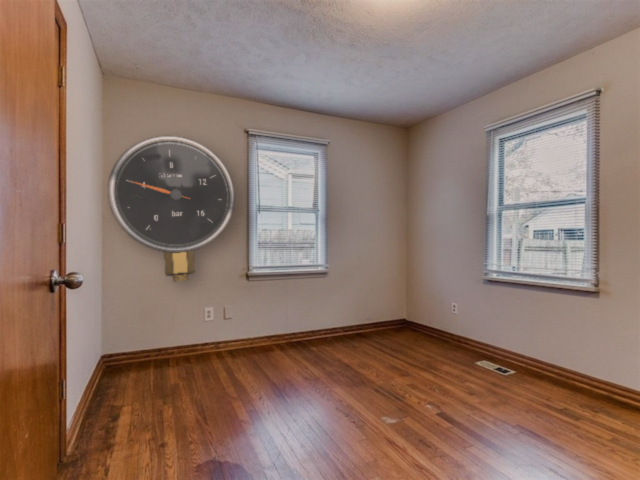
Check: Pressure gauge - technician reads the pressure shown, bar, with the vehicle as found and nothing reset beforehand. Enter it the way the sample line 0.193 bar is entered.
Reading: 4 bar
